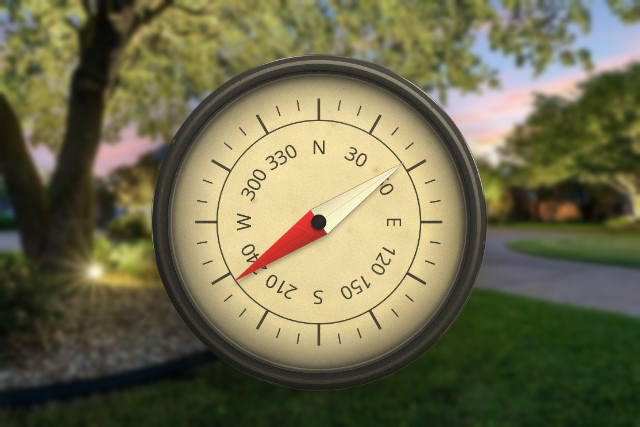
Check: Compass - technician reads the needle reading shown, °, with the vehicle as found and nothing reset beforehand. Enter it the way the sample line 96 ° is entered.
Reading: 235 °
